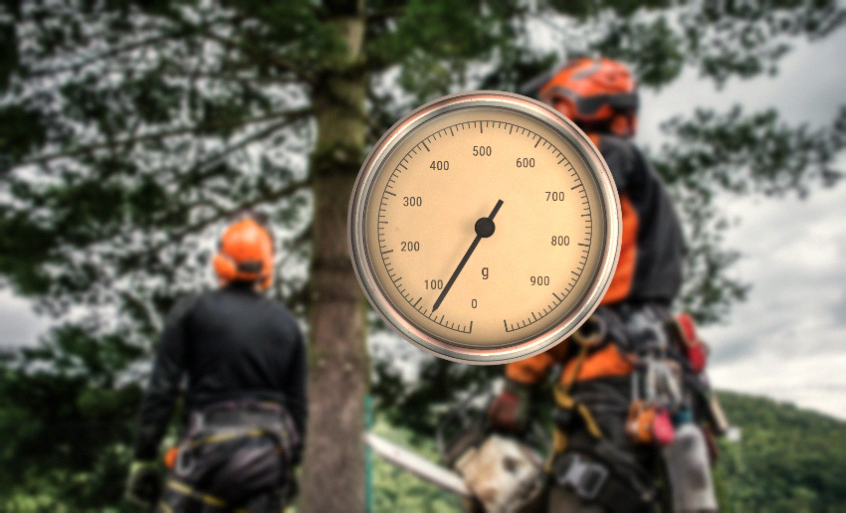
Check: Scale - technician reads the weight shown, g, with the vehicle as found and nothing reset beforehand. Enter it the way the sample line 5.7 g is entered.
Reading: 70 g
